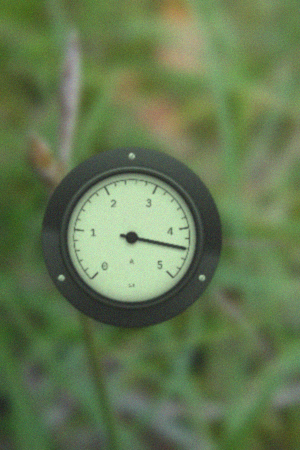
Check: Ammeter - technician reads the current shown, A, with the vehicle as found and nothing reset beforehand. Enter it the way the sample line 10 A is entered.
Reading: 4.4 A
